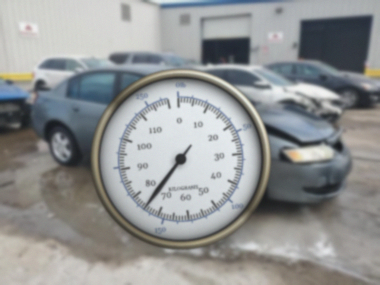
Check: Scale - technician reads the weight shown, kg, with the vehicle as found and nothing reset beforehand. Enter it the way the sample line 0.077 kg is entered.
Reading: 75 kg
